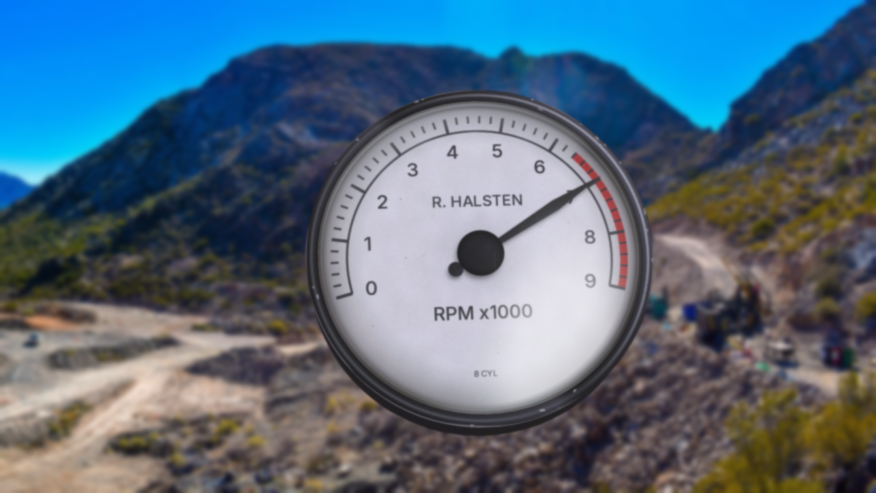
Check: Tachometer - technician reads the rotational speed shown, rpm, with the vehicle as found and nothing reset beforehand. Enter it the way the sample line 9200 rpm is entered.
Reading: 7000 rpm
